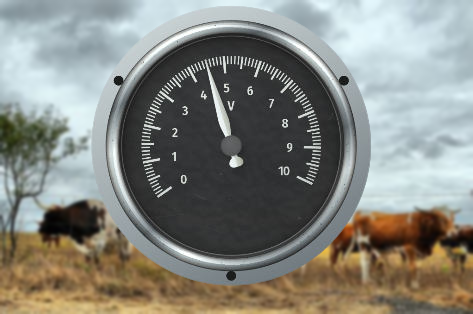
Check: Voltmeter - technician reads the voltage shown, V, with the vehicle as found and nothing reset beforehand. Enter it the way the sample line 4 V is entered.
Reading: 4.5 V
